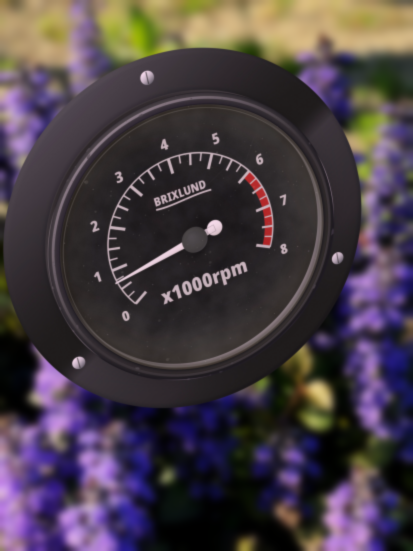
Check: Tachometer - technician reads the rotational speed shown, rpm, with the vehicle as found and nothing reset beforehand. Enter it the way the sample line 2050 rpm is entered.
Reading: 750 rpm
